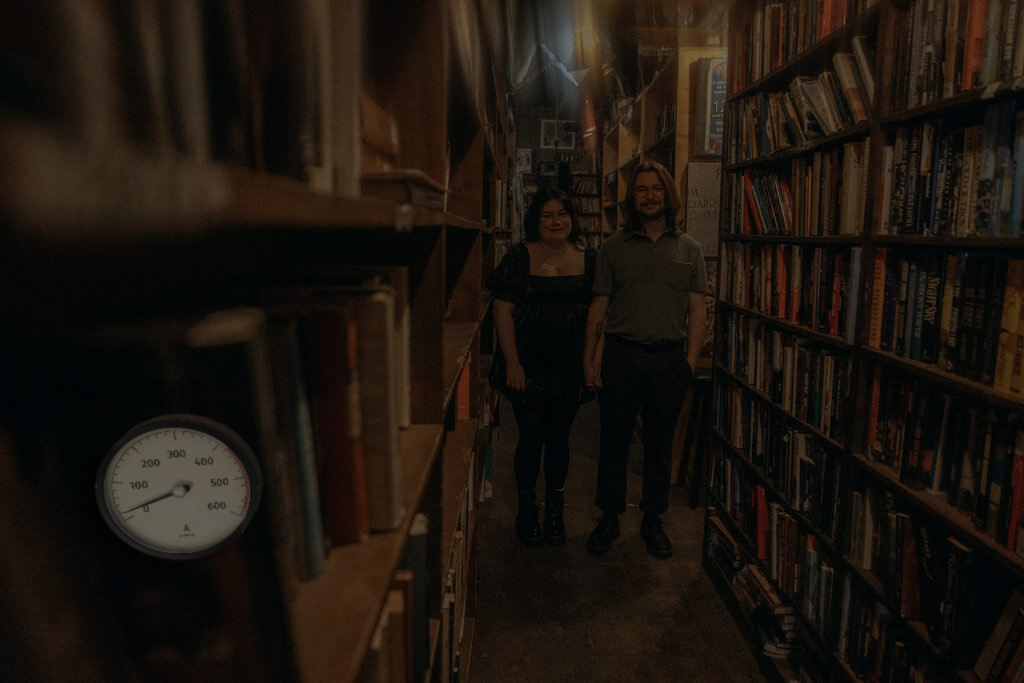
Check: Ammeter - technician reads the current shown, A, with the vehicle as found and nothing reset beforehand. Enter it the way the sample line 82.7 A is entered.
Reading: 20 A
